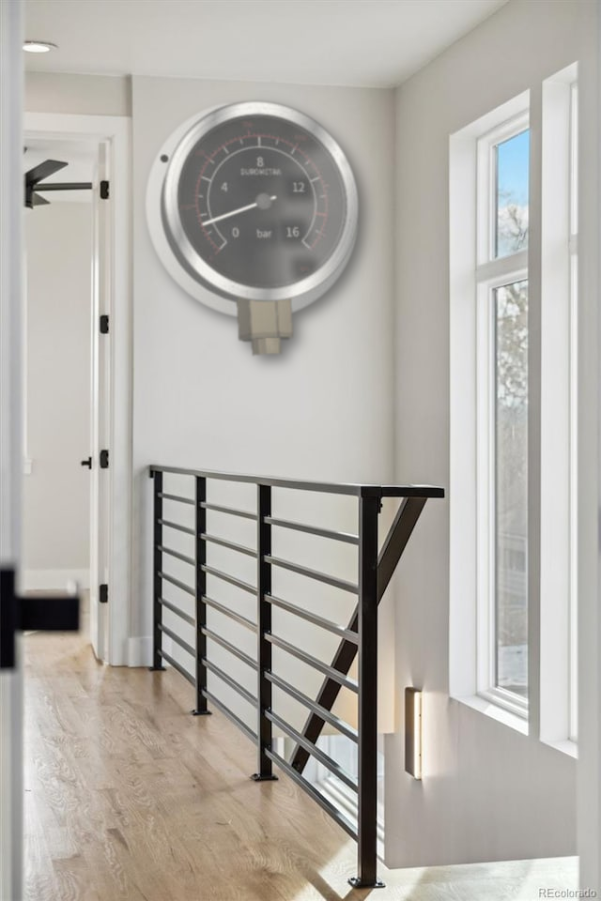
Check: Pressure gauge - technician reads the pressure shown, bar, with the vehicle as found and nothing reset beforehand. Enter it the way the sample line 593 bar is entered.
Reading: 1.5 bar
